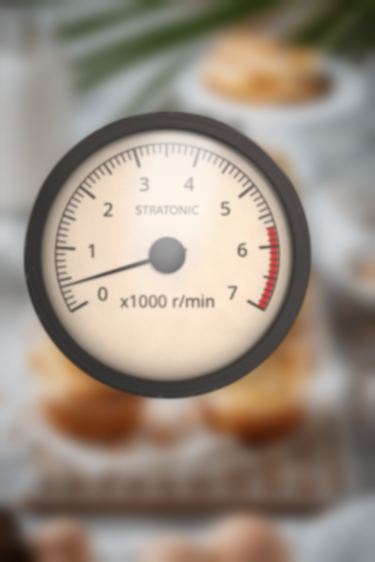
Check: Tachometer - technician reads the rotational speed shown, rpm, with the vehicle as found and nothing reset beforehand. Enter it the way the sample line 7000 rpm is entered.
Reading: 400 rpm
